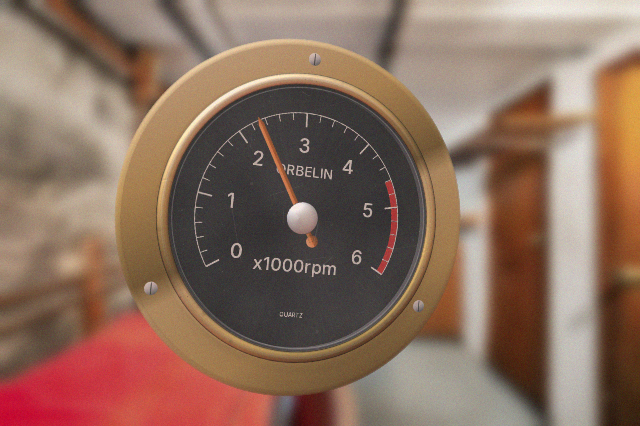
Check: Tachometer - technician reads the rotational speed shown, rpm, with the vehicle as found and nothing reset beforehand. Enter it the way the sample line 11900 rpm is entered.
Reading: 2300 rpm
